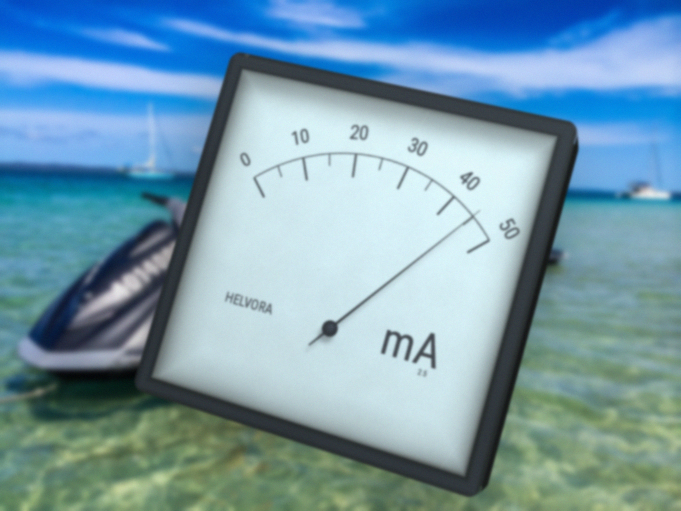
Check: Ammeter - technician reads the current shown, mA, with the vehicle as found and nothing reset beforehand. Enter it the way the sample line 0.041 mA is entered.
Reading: 45 mA
